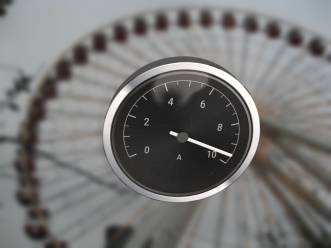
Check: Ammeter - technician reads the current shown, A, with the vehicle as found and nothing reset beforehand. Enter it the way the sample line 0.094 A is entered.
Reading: 9.5 A
